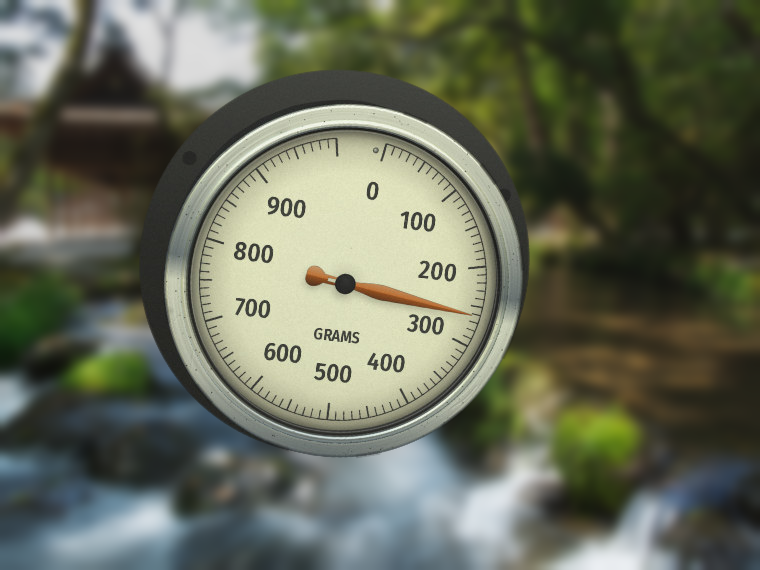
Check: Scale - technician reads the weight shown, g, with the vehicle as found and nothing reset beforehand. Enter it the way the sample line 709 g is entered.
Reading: 260 g
